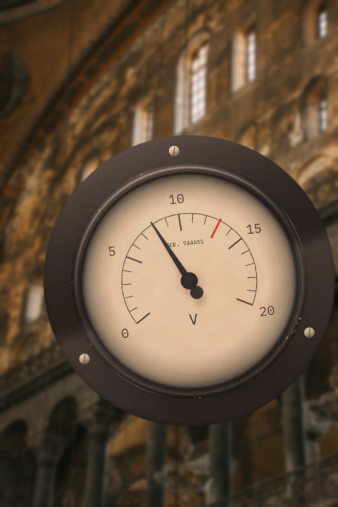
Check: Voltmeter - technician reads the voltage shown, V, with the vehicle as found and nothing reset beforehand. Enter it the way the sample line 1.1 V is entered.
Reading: 8 V
